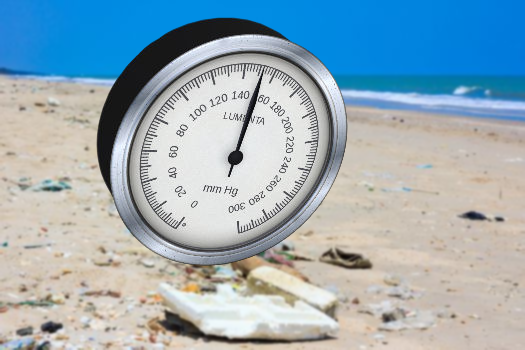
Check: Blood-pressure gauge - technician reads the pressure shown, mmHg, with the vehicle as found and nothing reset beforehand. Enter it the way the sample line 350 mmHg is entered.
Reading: 150 mmHg
